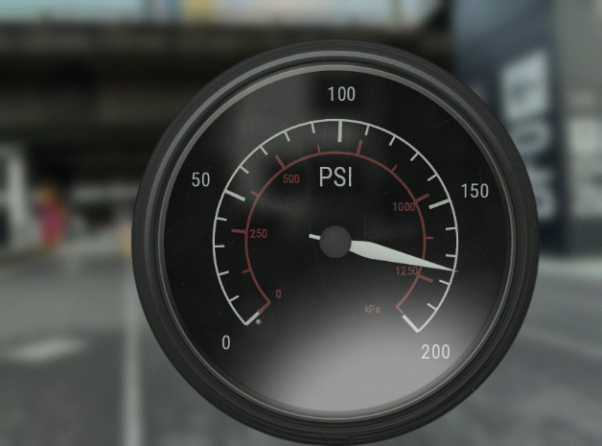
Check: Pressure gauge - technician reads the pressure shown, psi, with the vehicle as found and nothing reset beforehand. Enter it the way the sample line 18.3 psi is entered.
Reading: 175 psi
